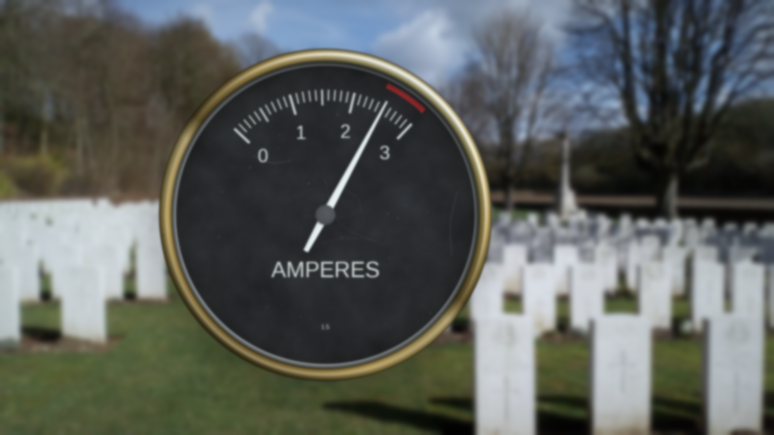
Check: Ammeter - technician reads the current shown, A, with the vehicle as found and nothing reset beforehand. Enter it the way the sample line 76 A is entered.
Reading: 2.5 A
